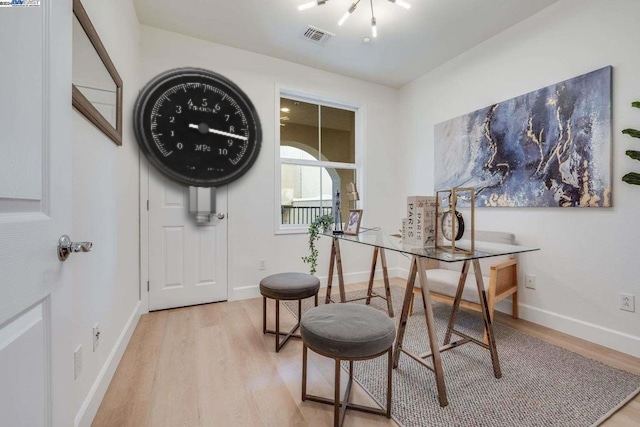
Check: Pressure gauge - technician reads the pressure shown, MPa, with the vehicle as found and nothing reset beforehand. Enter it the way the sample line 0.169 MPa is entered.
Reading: 8.5 MPa
